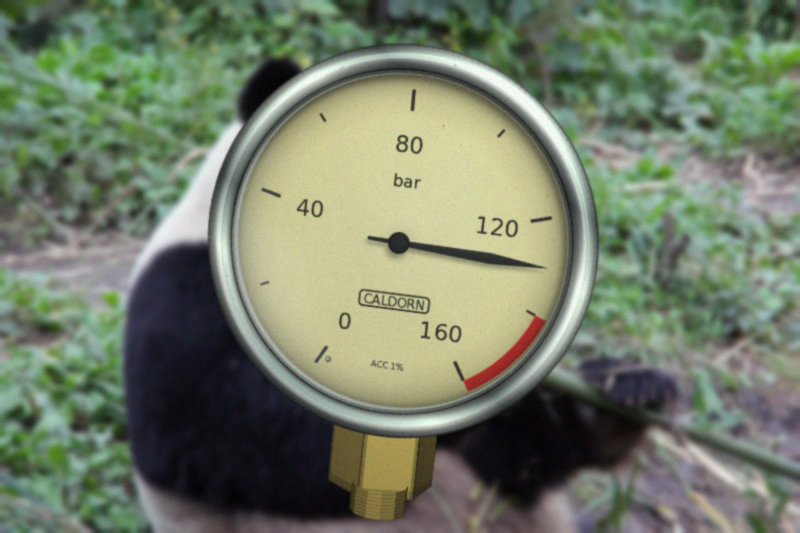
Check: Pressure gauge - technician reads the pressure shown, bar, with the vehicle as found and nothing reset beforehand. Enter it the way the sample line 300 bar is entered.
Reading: 130 bar
